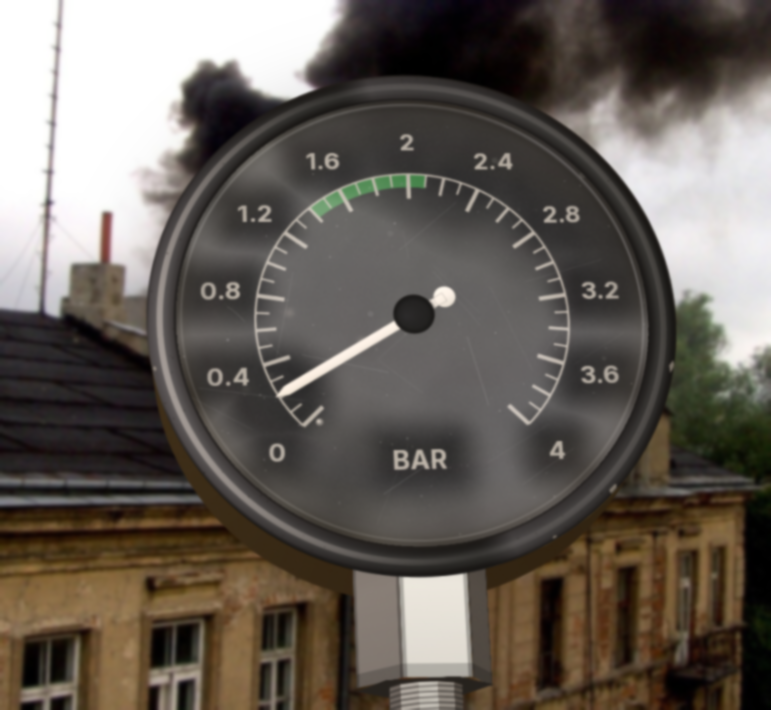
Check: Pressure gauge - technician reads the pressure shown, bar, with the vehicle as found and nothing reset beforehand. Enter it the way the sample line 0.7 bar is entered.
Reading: 0.2 bar
